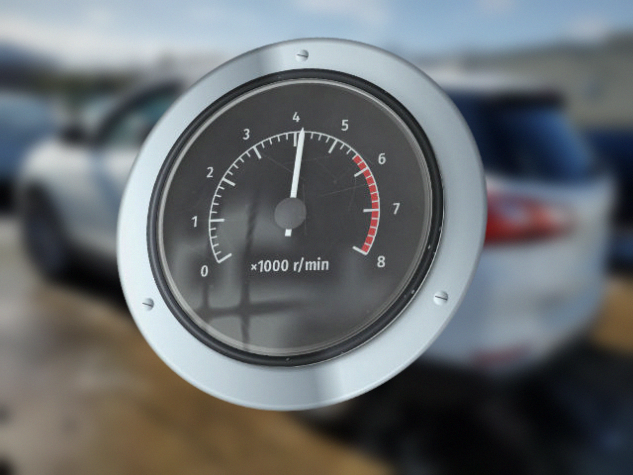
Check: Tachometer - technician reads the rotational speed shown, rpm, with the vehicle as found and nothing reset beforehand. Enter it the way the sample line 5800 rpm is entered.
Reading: 4200 rpm
